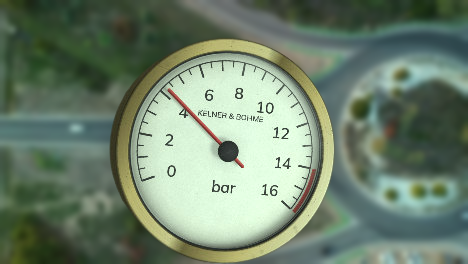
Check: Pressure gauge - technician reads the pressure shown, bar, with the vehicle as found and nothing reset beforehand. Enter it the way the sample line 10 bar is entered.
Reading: 4.25 bar
